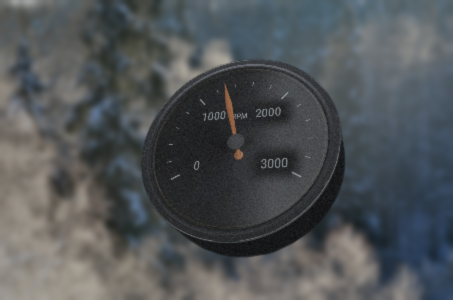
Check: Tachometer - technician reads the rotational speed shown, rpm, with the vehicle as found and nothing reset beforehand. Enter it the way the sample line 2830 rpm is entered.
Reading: 1300 rpm
